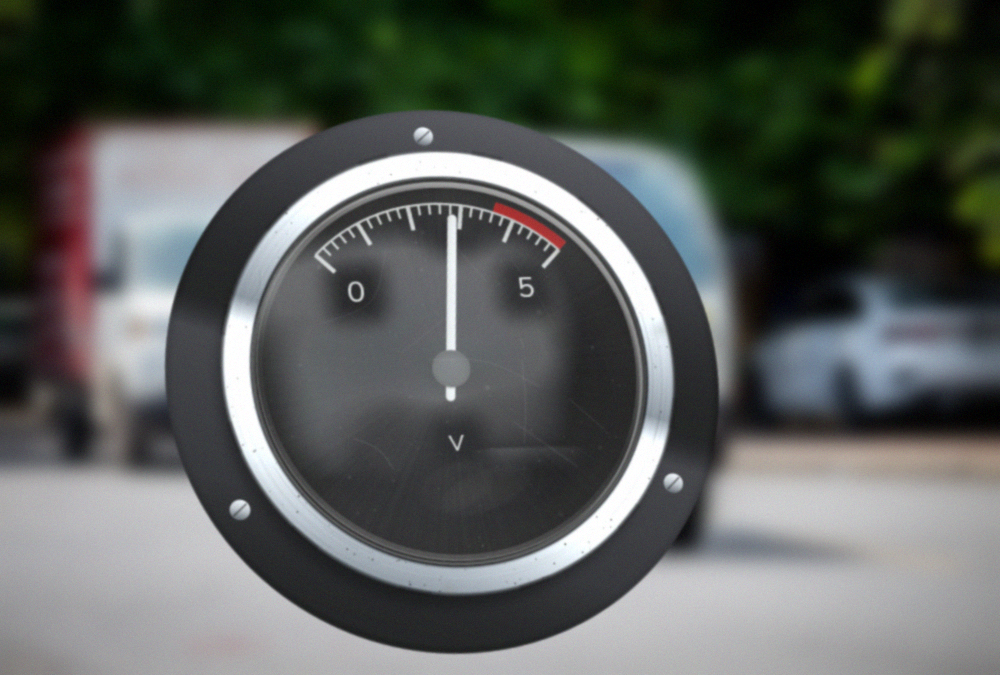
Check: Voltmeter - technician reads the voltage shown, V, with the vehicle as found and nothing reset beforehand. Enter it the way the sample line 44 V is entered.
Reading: 2.8 V
